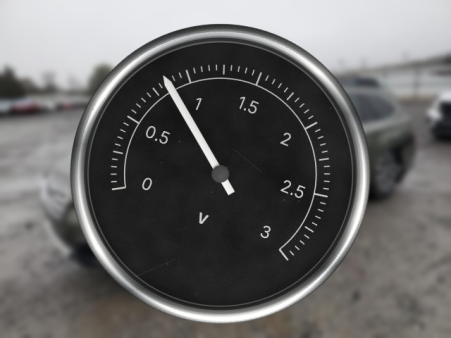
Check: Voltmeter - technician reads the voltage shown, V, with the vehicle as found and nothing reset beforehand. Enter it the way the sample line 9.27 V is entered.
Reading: 0.85 V
